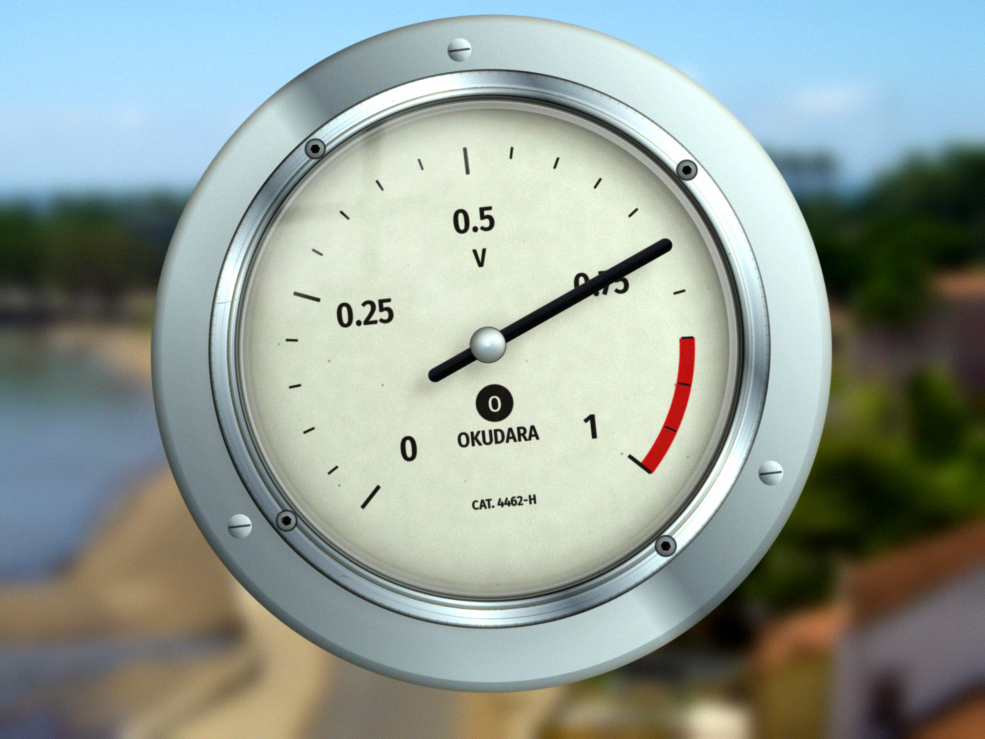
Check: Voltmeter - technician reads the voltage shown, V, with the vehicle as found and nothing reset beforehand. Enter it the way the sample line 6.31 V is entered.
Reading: 0.75 V
